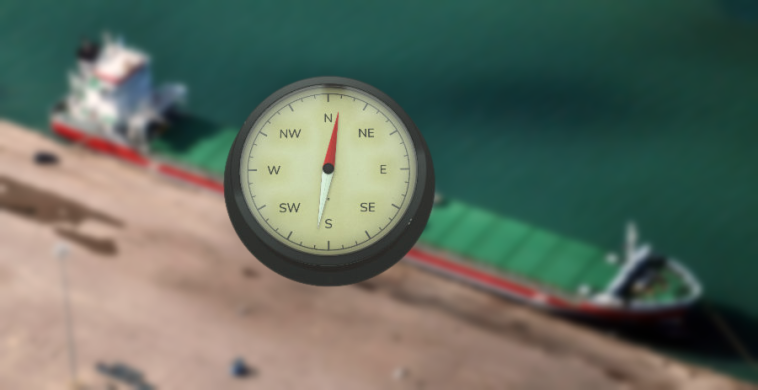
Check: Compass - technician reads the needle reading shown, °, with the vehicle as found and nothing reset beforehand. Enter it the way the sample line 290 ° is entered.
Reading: 10 °
